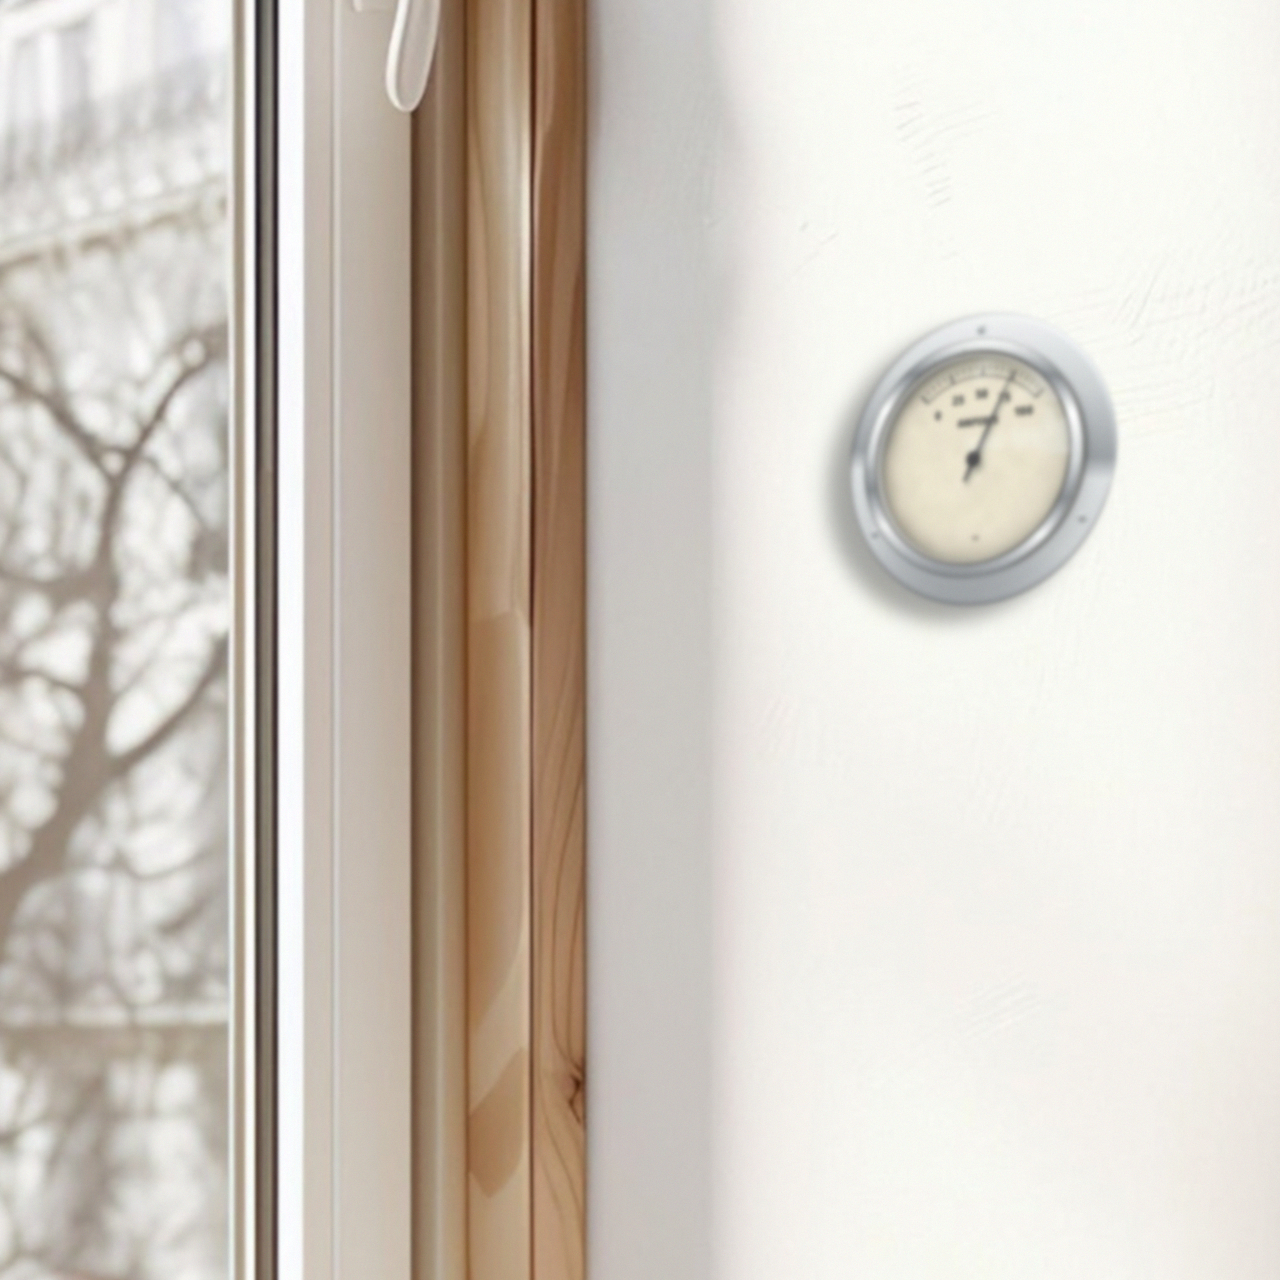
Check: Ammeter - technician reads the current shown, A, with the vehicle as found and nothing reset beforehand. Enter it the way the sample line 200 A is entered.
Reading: 75 A
